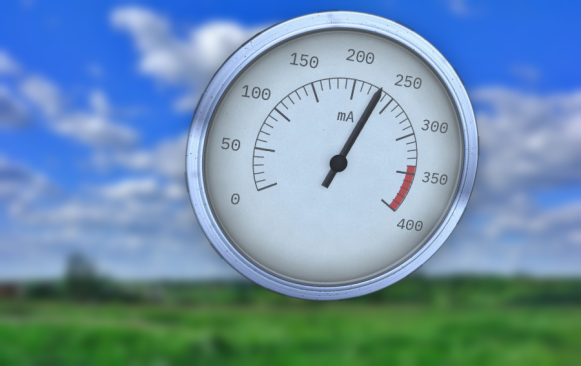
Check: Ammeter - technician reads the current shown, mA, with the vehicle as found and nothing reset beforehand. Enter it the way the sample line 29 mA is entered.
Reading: 230 mA
